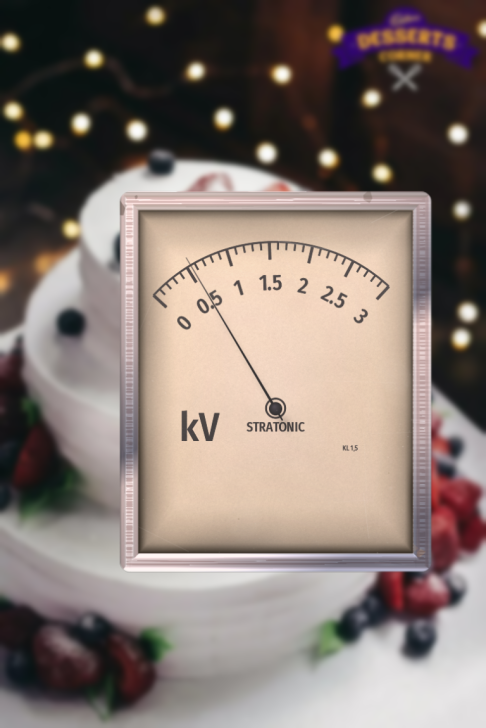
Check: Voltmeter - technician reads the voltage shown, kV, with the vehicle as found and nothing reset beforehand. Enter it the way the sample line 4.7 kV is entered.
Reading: 0.55 kV
